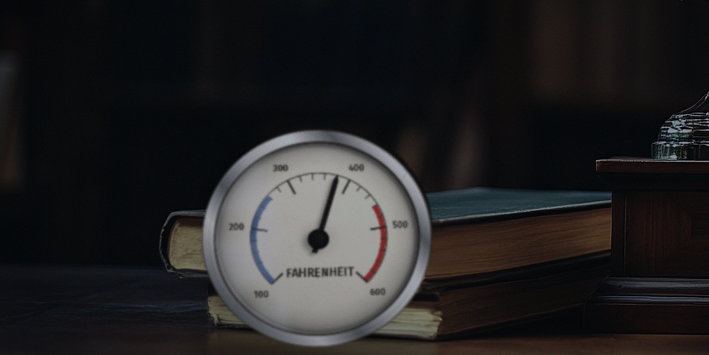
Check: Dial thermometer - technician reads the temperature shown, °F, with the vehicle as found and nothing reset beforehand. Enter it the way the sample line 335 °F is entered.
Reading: 380 °F
